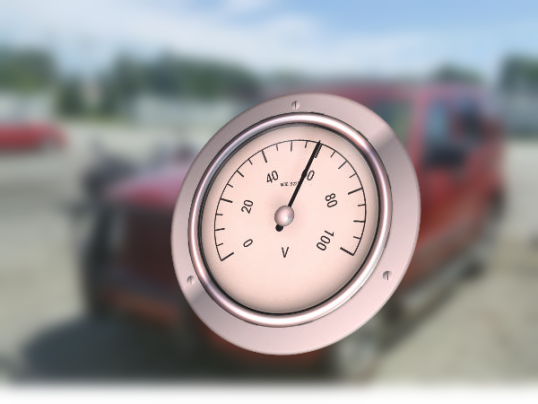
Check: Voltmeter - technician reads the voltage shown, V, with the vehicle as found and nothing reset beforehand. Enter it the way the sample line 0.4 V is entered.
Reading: 60 V
